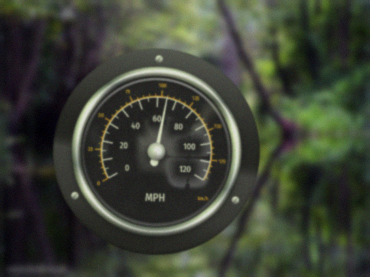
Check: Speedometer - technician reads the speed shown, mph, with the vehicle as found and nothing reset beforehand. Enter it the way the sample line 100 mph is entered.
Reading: 65 mph
